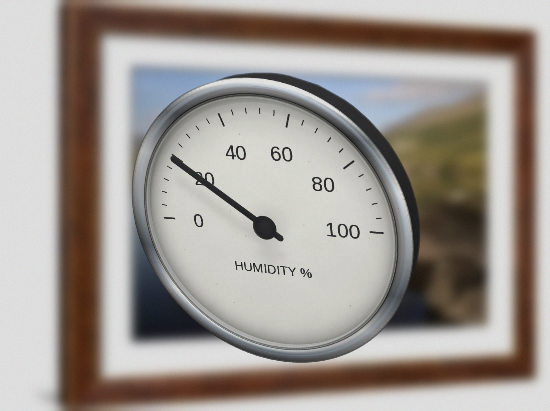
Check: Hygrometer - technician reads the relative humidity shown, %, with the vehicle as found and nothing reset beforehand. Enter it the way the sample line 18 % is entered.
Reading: 20 %
